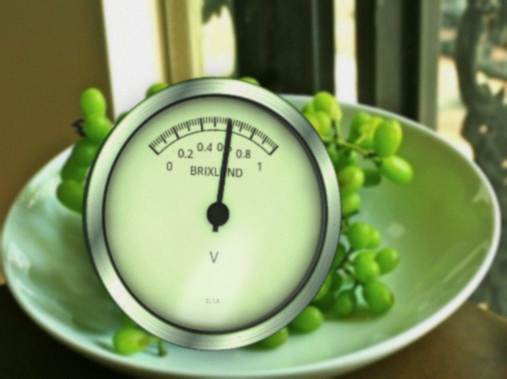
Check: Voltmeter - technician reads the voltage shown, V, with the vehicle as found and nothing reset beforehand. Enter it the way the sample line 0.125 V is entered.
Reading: 0.6 V
